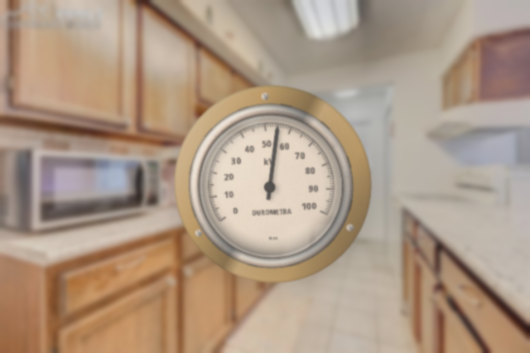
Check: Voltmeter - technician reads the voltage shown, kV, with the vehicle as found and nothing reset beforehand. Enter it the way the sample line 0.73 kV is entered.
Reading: 55 kV
